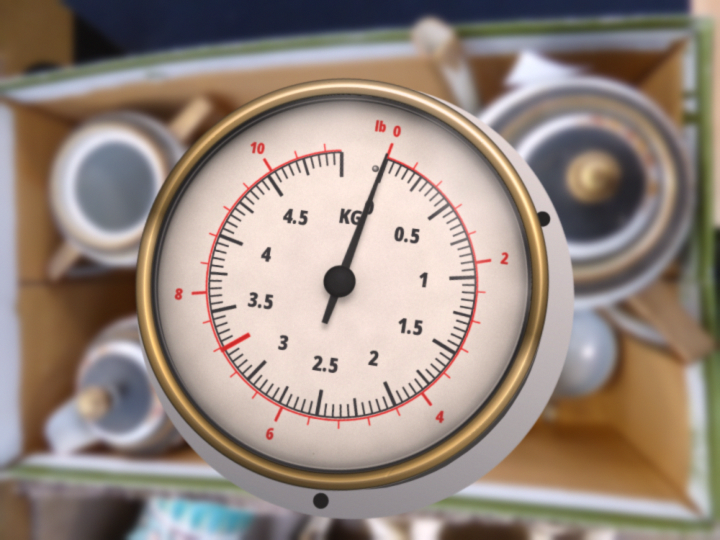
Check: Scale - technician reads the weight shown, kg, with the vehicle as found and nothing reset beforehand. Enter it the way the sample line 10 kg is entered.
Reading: 0 kg
